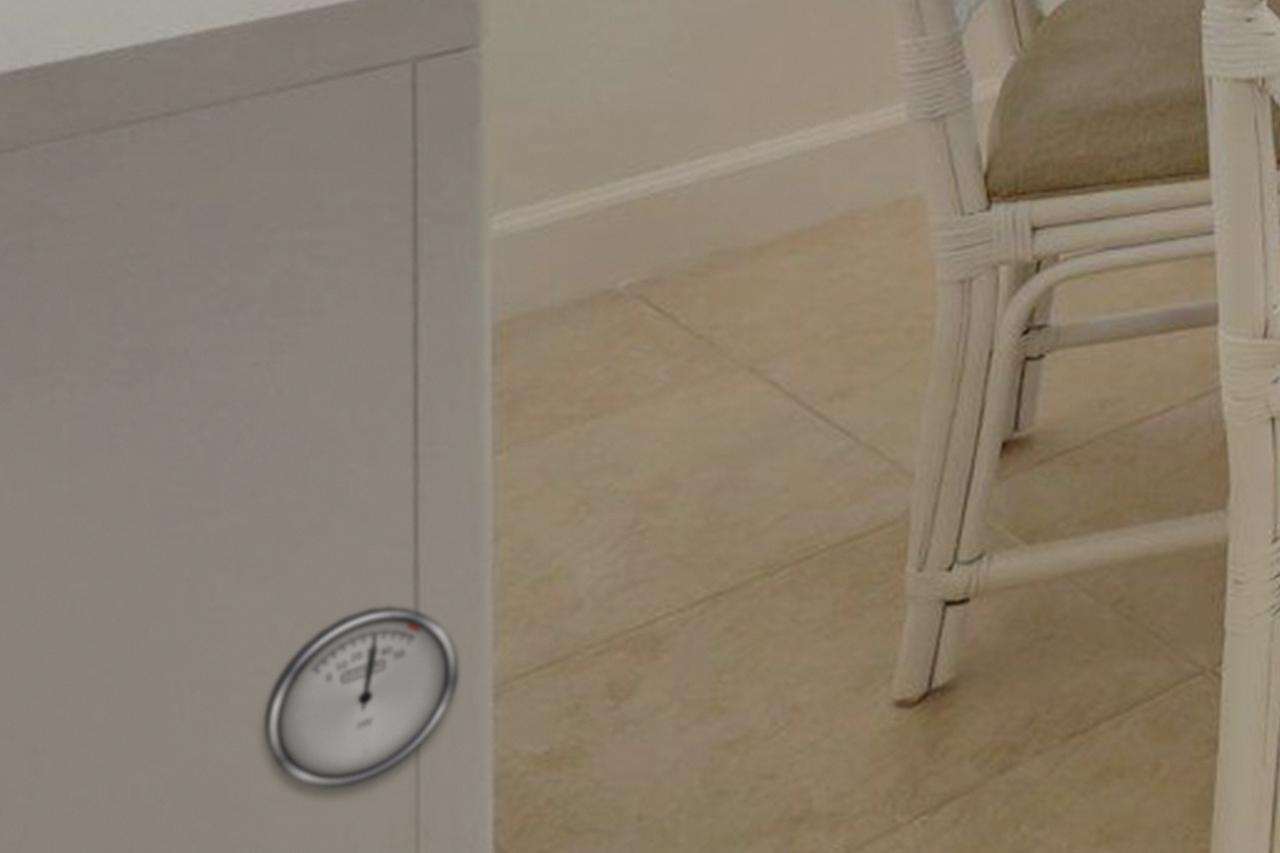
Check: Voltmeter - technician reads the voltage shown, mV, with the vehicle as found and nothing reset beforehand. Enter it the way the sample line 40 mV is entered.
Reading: 30 mV
